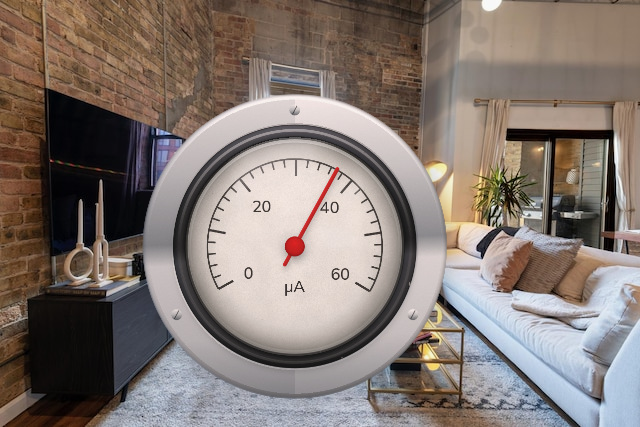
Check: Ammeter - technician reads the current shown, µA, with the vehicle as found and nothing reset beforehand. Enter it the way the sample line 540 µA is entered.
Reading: 37 µA
